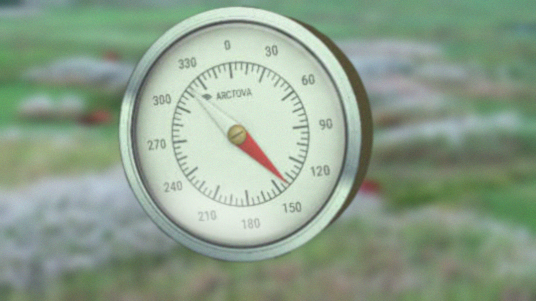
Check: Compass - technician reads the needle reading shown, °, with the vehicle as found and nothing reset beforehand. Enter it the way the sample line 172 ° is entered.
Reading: 140 °
